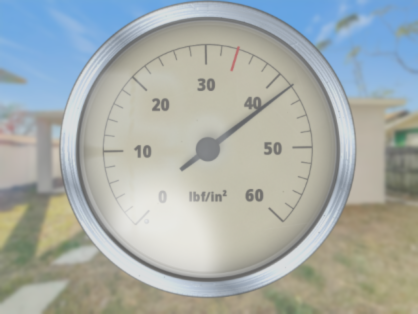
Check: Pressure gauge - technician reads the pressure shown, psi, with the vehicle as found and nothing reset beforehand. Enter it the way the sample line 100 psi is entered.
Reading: 42 psi
